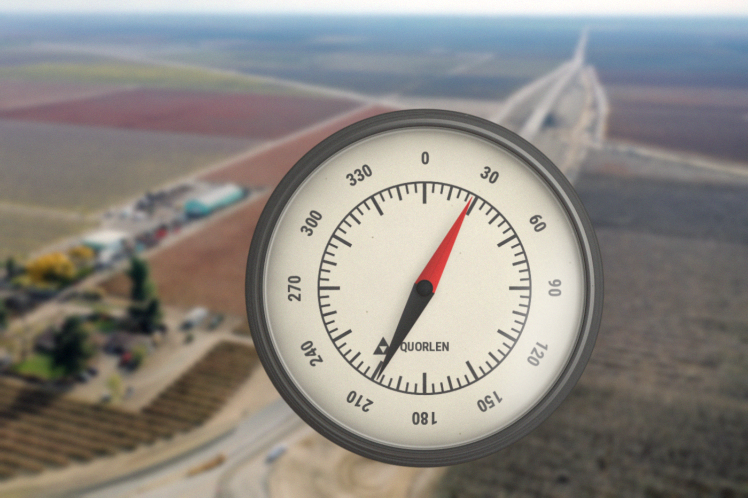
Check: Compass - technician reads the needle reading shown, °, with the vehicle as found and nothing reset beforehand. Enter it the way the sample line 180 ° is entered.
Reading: 27.5 °
